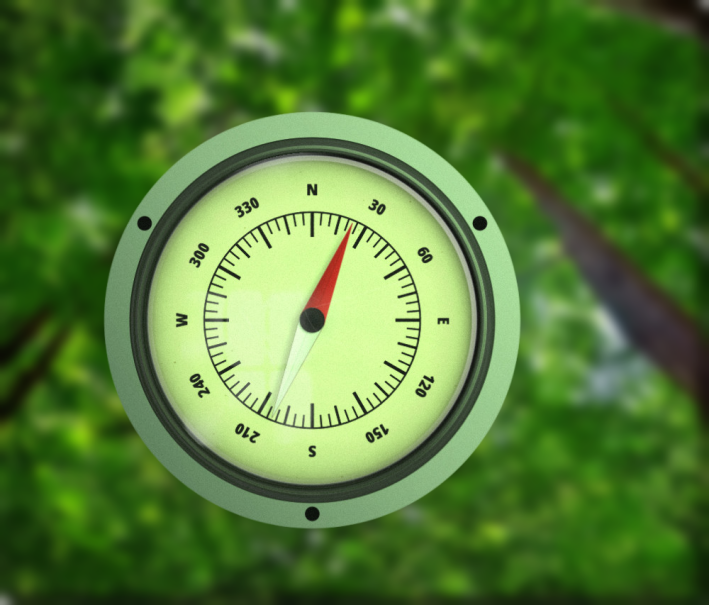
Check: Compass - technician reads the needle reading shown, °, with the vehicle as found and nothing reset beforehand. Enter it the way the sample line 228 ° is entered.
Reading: 22.5 °
